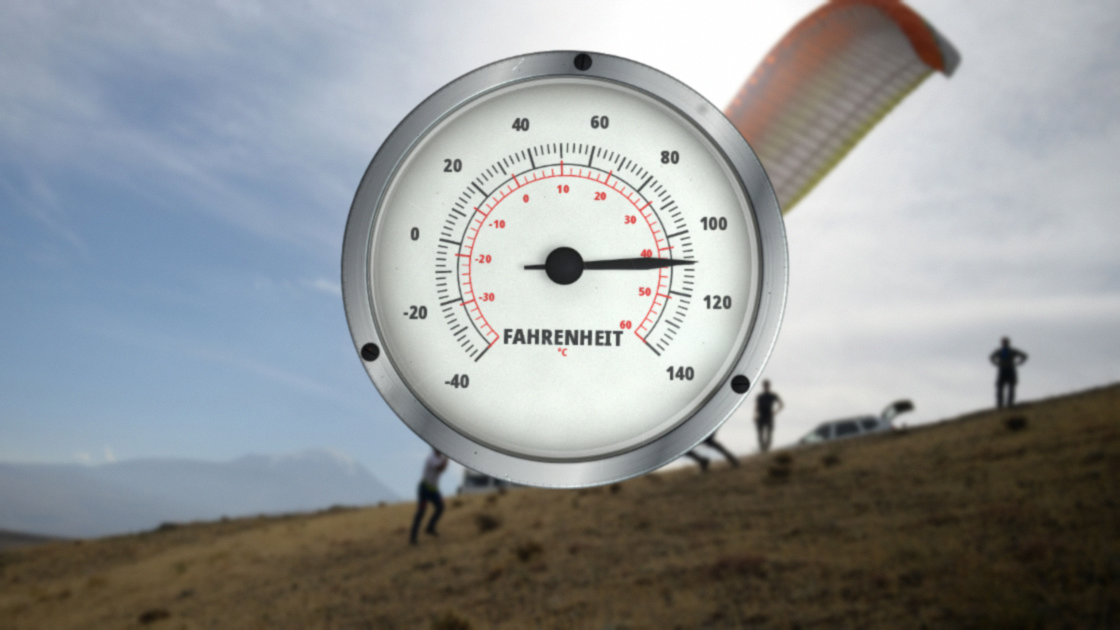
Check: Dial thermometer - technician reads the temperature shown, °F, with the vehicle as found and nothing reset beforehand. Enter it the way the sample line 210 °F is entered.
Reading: 110 °F
